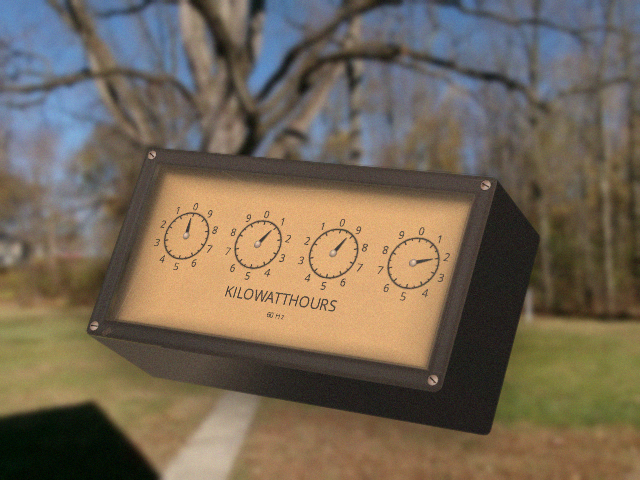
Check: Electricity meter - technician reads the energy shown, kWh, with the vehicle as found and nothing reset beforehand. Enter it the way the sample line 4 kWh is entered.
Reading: 92 kWh
